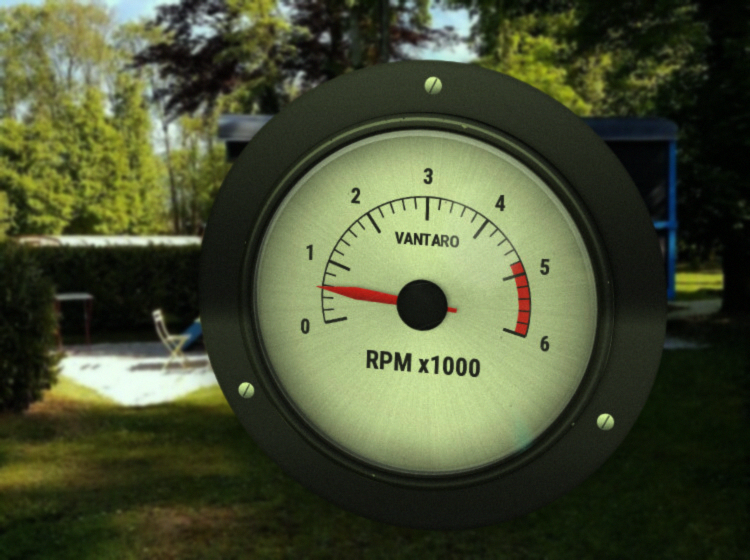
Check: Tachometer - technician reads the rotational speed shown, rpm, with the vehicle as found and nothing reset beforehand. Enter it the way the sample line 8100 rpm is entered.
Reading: 600 rpm
